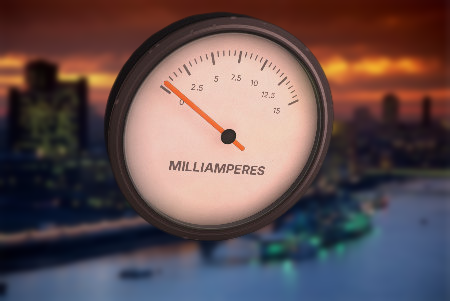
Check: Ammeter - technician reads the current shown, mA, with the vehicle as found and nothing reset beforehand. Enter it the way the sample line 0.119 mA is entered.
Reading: 0.5 mA
